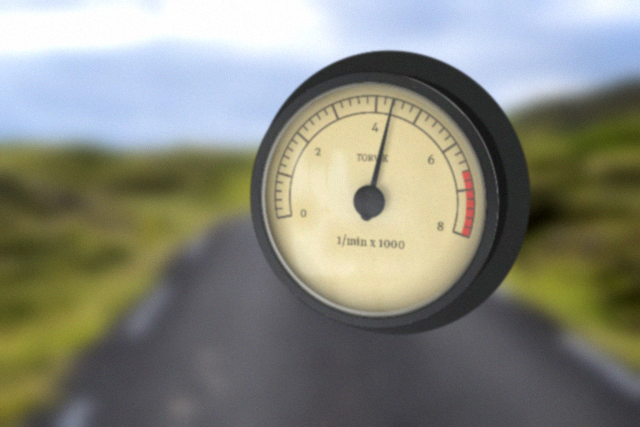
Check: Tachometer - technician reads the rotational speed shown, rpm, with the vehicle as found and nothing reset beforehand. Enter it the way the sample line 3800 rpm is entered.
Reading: 4400 rpm
